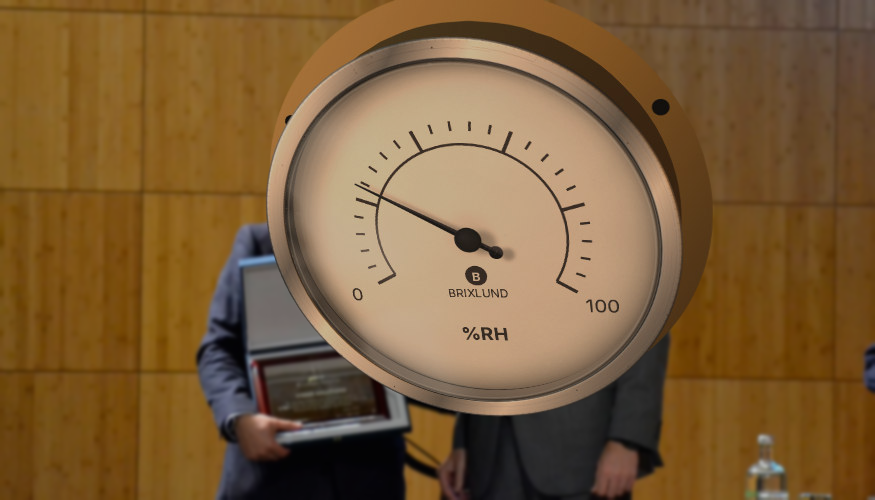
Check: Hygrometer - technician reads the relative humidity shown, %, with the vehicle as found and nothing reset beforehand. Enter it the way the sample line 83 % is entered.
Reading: 24 %
